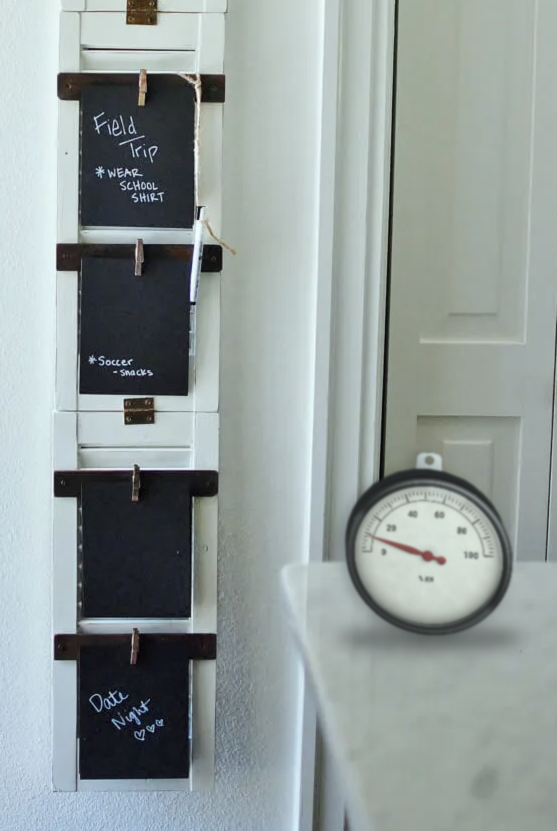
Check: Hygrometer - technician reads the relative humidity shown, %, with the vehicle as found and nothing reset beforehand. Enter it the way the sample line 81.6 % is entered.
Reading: 10 %
